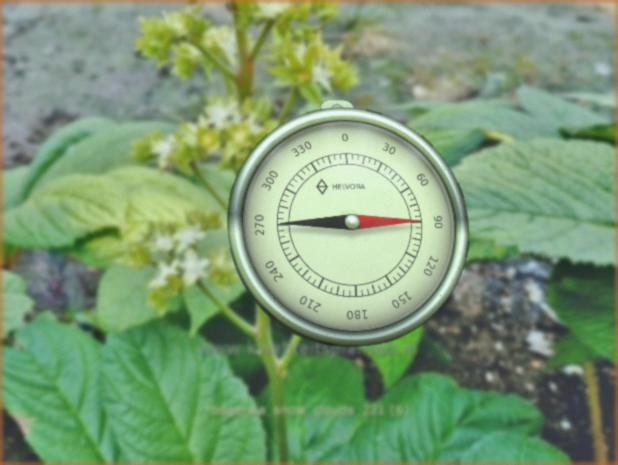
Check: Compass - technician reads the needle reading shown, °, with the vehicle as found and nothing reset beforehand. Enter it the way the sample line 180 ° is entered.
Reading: 90 °
